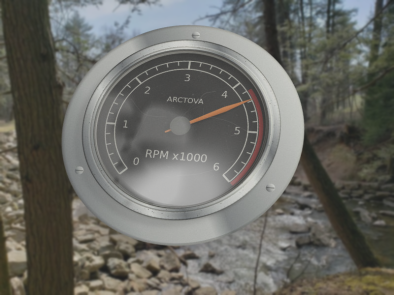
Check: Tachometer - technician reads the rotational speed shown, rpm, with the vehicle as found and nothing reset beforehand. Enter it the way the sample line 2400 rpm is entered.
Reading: 4400 rpm
